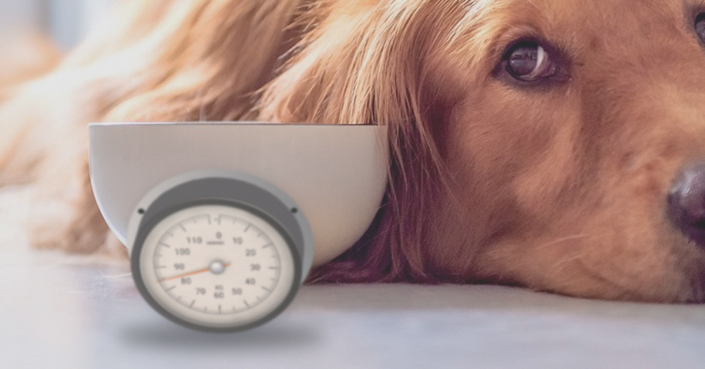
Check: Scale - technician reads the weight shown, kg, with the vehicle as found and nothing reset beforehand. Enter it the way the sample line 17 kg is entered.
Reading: 85 kg
